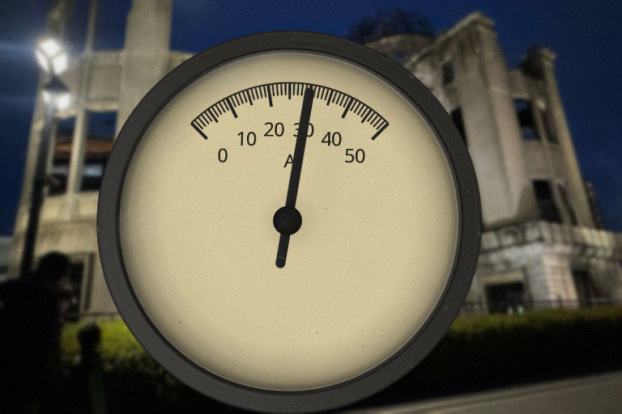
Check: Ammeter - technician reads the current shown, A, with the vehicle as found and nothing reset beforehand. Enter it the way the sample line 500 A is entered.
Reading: 30 A
